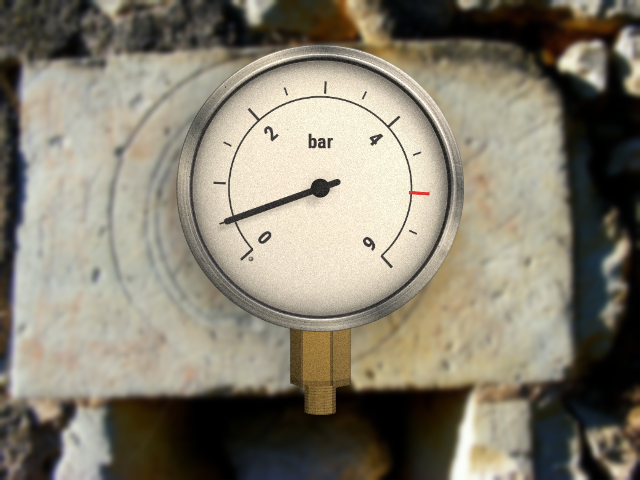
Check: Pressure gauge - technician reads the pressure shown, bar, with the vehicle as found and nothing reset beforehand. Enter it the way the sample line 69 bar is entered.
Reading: 0.5 bar
